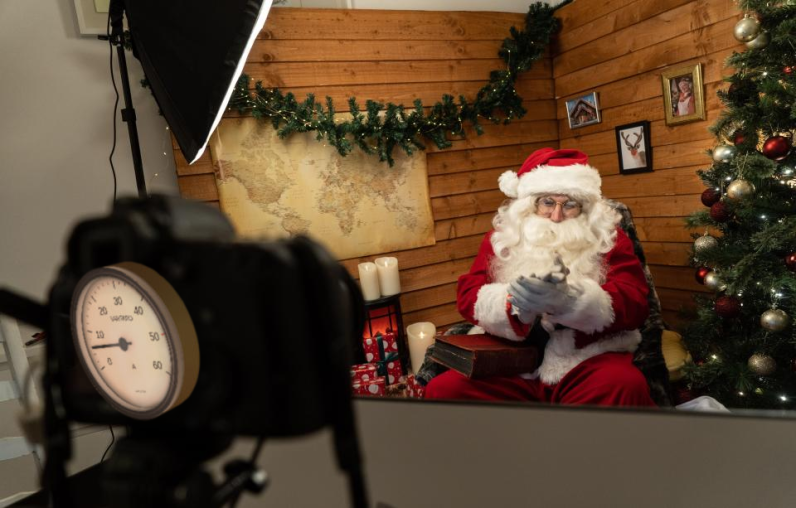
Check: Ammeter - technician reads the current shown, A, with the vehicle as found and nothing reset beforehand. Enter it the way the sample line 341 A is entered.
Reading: 6 A
